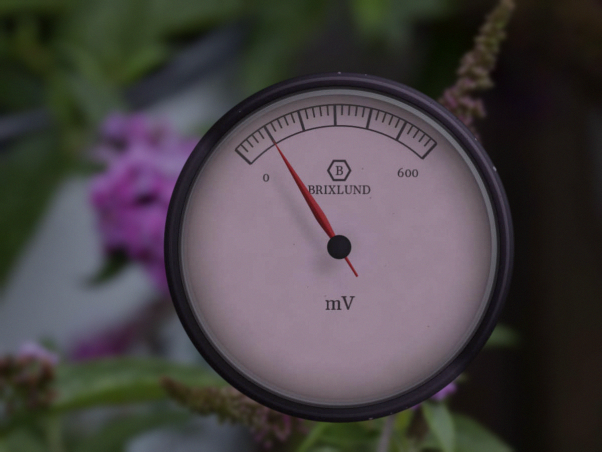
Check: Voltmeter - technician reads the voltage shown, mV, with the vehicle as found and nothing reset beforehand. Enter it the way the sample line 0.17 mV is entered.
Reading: 100 mV
